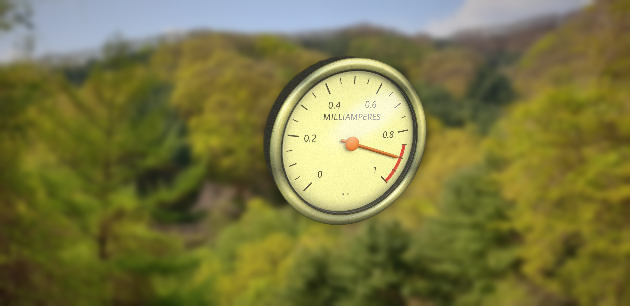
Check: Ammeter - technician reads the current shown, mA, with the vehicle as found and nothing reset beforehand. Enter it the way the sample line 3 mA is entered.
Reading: 0.9 mA
